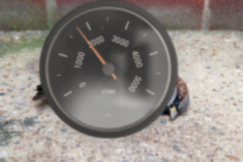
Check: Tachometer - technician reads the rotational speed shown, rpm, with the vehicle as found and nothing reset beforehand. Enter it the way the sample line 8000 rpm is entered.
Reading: 1750 rpm
